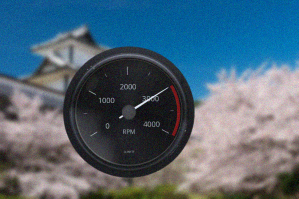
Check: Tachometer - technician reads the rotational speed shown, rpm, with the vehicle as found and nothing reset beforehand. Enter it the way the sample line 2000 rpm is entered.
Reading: 3000 rpm
